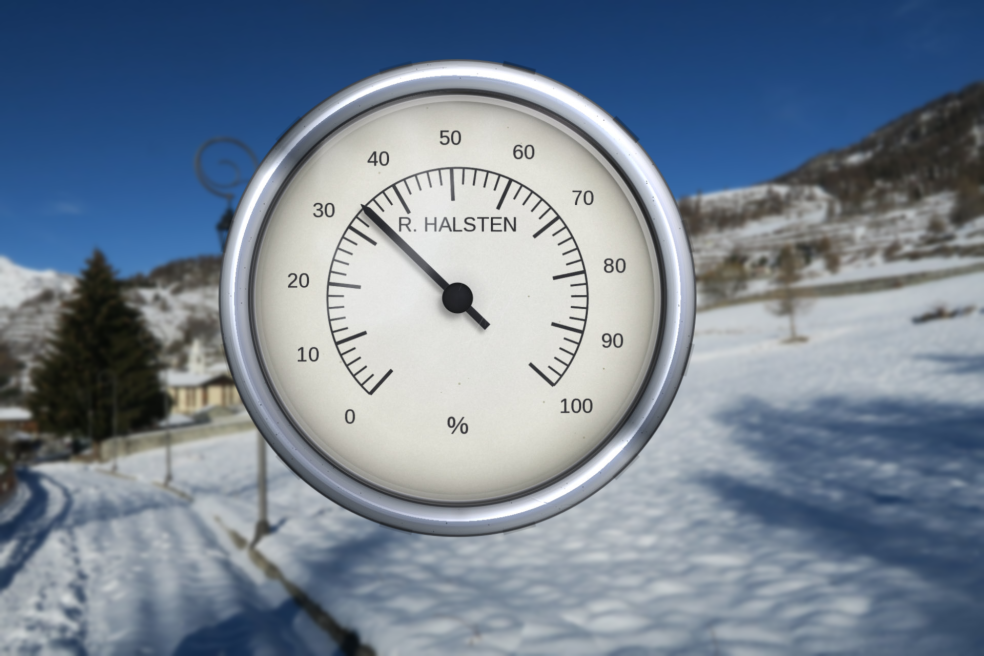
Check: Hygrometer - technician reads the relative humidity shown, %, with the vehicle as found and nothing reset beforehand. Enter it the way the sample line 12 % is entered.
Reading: 34 %
